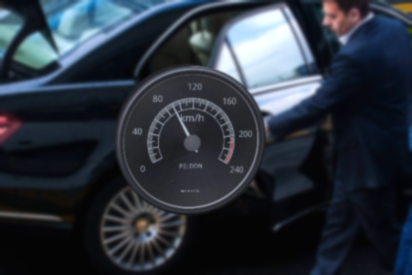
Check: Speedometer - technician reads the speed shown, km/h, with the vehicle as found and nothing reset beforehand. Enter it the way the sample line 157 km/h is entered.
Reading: 90 km/h
